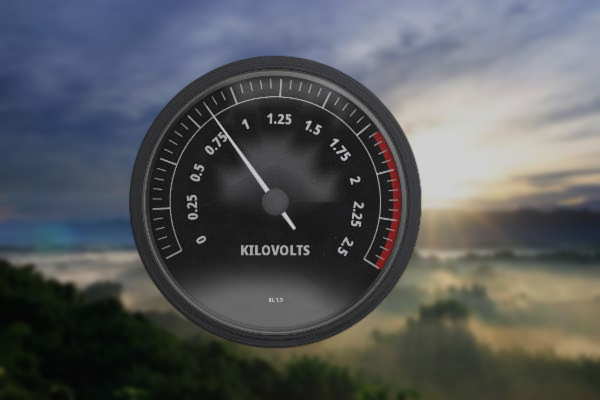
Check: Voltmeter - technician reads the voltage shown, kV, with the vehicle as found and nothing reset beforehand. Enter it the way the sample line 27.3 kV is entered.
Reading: 0.85 kV
